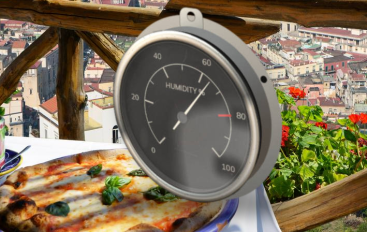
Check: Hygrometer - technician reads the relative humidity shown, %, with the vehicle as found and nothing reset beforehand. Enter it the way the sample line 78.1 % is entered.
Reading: 65 %
